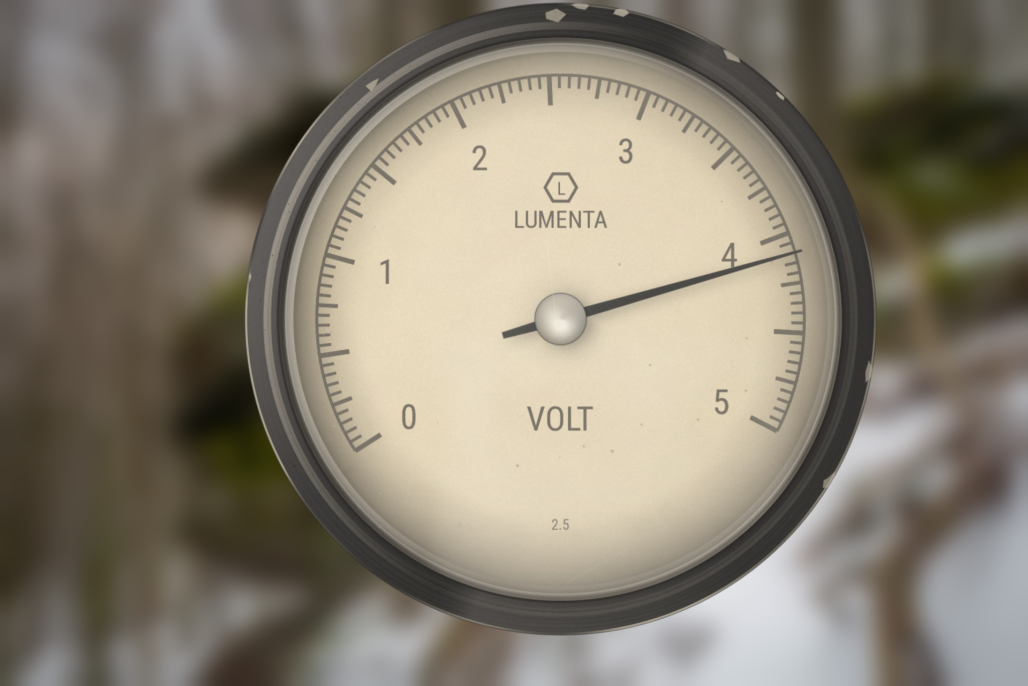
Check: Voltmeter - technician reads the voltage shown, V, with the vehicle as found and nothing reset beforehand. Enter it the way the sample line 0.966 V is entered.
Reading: 4.1 V
